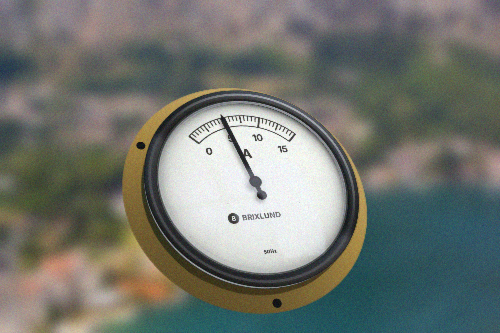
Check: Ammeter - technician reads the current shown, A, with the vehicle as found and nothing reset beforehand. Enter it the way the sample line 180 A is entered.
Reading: 5 A
